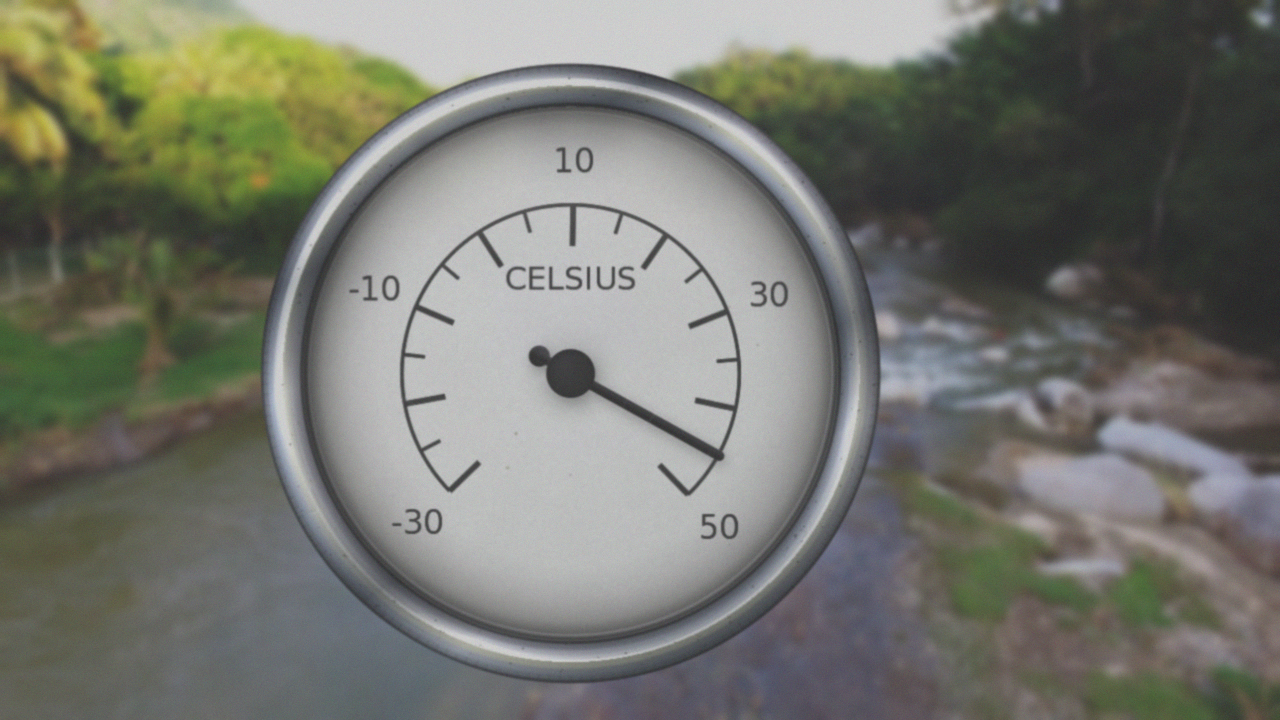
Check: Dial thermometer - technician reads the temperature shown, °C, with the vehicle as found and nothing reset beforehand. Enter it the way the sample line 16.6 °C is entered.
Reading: 45 °C
